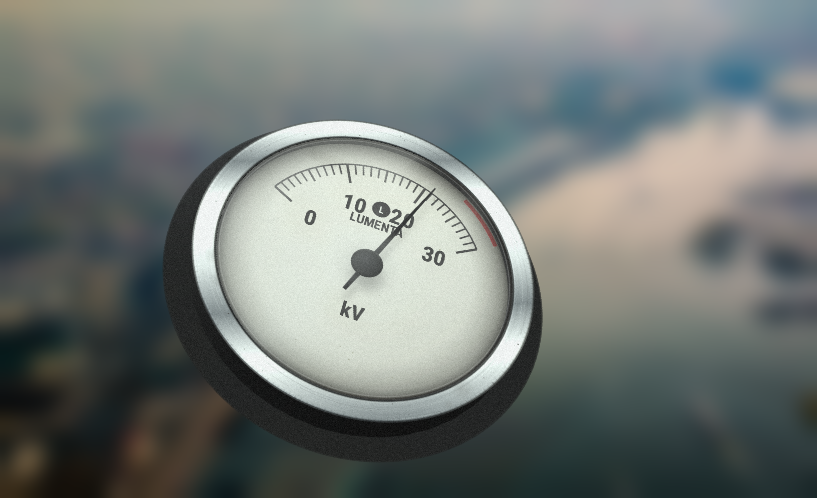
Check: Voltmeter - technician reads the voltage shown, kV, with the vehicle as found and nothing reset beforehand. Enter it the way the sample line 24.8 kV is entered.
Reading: 21 kV
